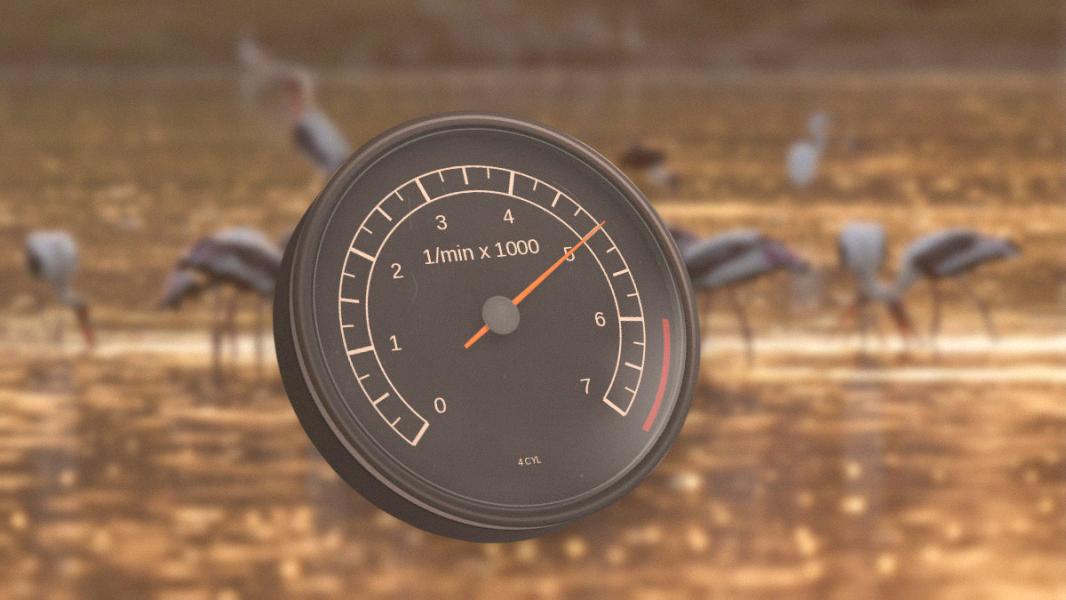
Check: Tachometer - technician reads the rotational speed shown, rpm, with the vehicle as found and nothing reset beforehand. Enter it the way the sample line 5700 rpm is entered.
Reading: 5000 rpm
